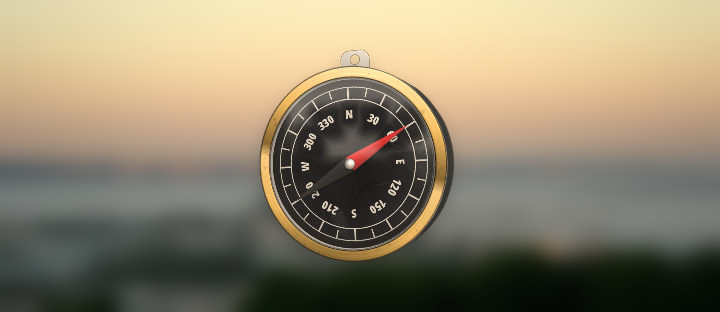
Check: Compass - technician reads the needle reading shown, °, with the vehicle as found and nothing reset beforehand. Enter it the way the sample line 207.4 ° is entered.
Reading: 60 °
